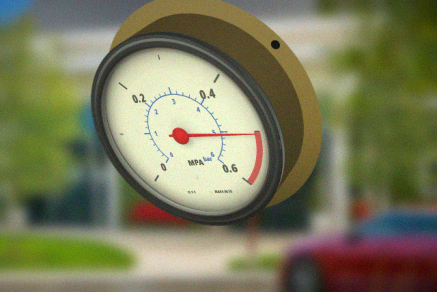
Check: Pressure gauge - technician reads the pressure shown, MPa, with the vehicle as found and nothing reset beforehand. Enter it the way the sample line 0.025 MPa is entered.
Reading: 0.5 MPa
